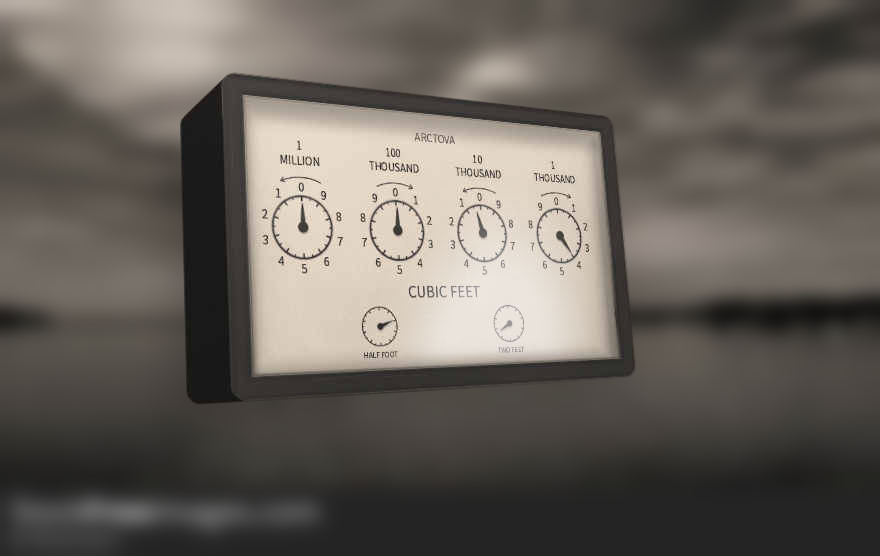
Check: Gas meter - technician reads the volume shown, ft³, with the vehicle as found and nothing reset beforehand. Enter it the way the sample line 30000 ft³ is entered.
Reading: 400 ft³
